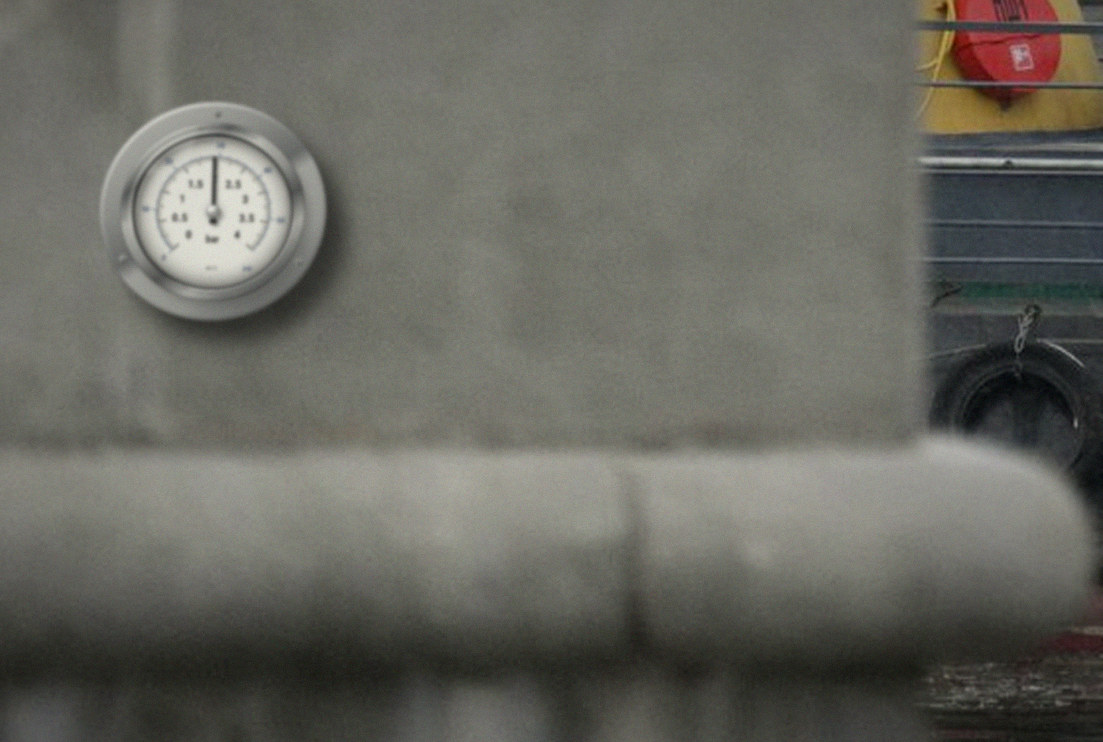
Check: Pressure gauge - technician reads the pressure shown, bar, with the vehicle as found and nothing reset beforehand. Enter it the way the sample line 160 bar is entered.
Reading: 2 bar
